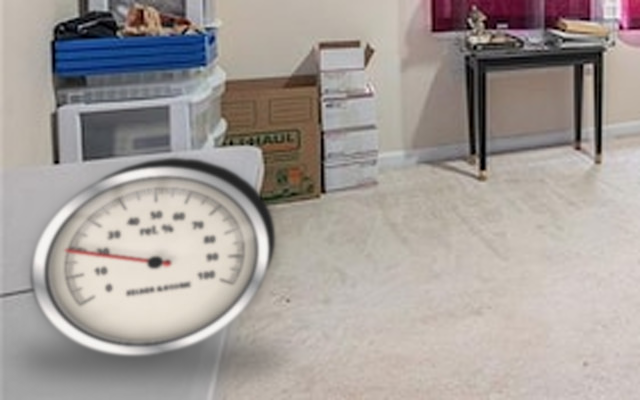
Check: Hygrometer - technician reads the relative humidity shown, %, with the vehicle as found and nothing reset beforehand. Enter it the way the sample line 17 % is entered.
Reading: 20 %
